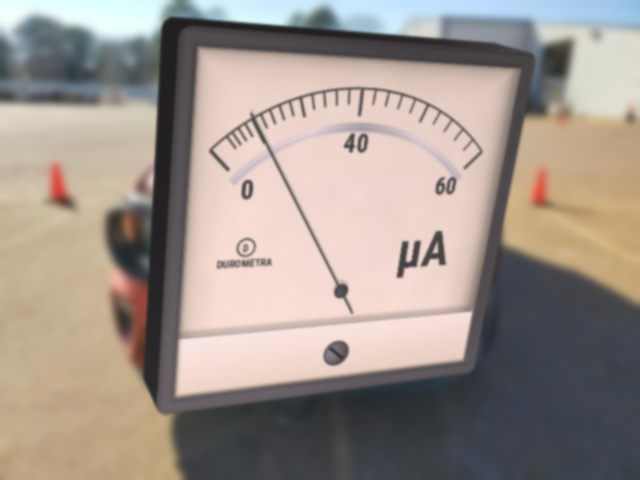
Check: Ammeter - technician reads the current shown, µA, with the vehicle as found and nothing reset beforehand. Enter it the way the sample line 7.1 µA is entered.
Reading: 20 µA
